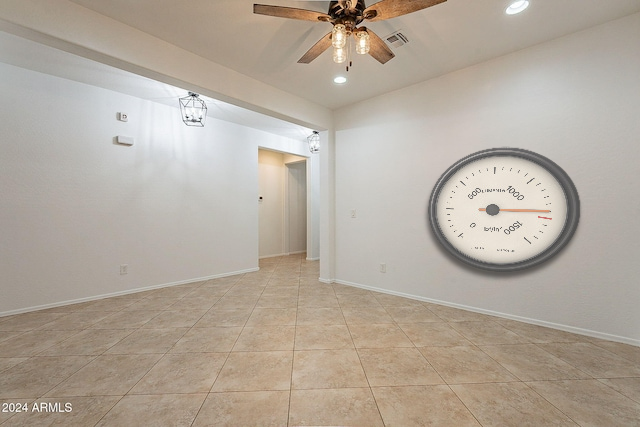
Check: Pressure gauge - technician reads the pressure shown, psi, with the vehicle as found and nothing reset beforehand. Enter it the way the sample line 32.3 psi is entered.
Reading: 1250 psi
